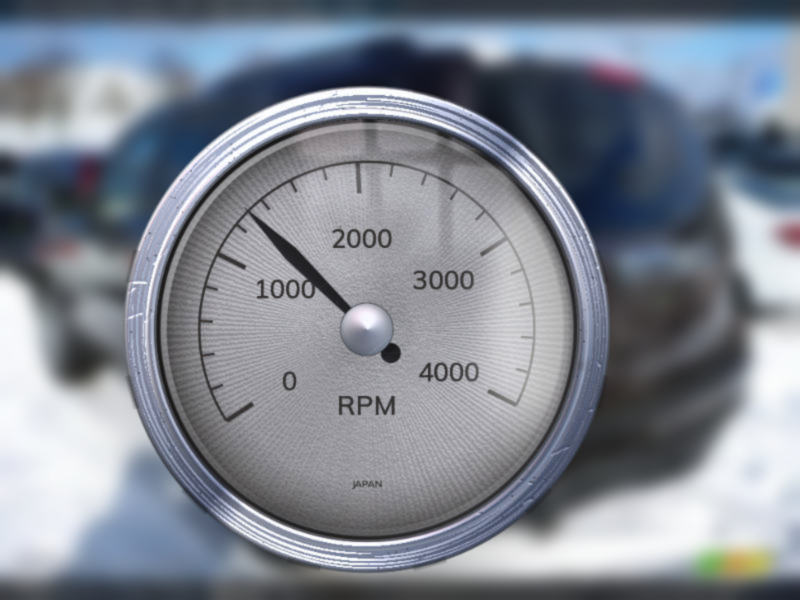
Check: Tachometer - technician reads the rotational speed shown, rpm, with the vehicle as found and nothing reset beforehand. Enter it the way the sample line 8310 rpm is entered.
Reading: 1300 rpm
